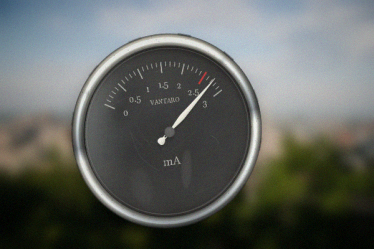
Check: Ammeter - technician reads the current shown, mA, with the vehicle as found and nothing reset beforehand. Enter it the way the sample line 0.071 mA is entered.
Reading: 2.7 mA
